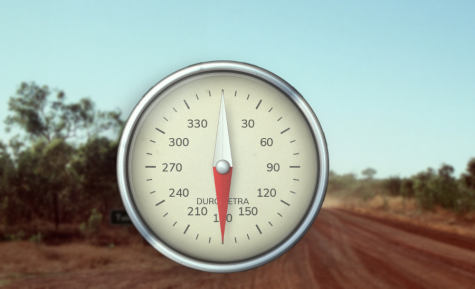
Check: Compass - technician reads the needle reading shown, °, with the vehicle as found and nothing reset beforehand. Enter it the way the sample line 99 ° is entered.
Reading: 180 °
